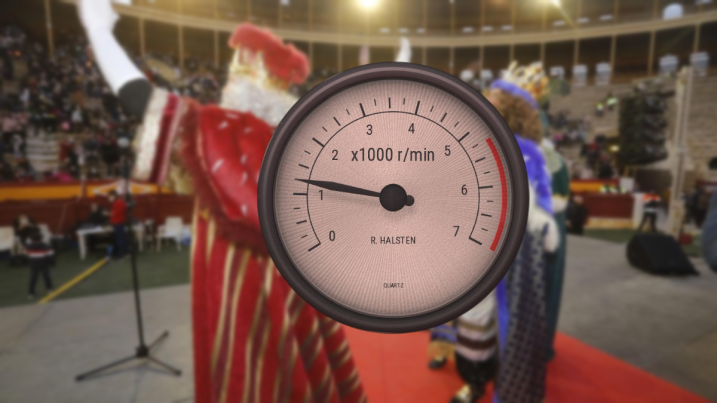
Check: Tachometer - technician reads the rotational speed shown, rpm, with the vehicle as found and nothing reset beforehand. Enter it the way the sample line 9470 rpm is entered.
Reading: 1250 rpm
